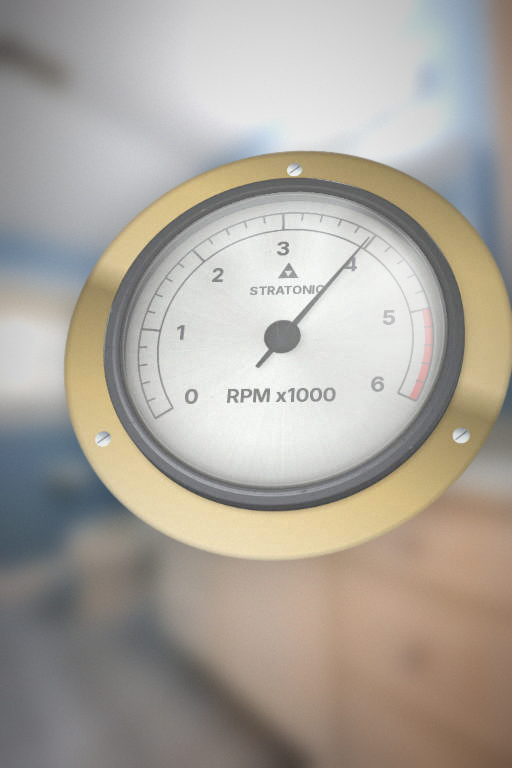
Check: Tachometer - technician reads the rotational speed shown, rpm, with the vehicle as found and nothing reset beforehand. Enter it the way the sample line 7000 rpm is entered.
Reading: 4000 rpm
